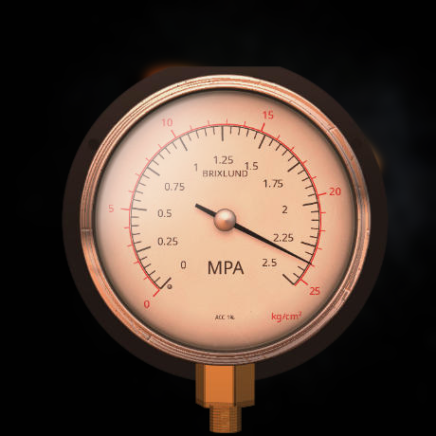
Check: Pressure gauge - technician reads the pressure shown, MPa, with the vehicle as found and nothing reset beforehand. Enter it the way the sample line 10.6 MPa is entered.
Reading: 2.35 MPa
